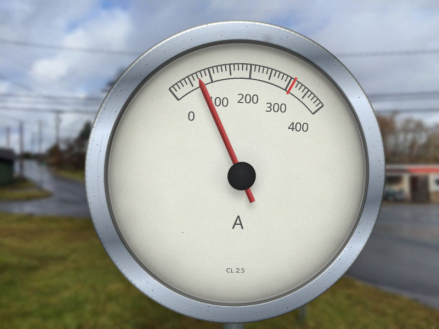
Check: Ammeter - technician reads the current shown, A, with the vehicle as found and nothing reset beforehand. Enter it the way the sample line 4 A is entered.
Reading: 70 A
